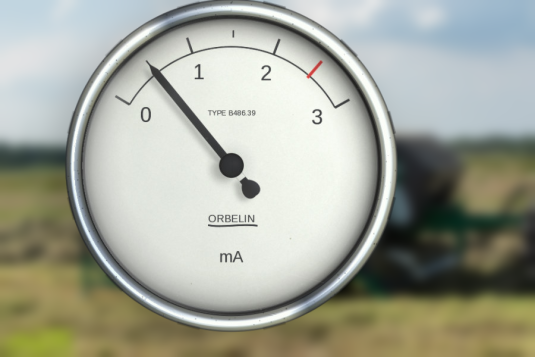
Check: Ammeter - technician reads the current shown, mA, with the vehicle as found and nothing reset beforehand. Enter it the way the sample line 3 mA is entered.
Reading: 0.5 mA
